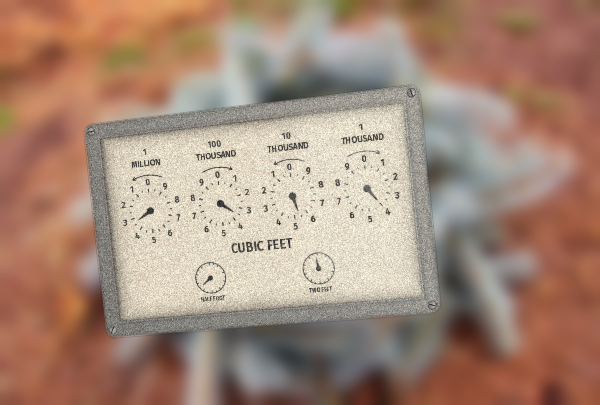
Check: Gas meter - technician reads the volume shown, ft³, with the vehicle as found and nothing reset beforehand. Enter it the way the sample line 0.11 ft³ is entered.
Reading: 335400 ft³
